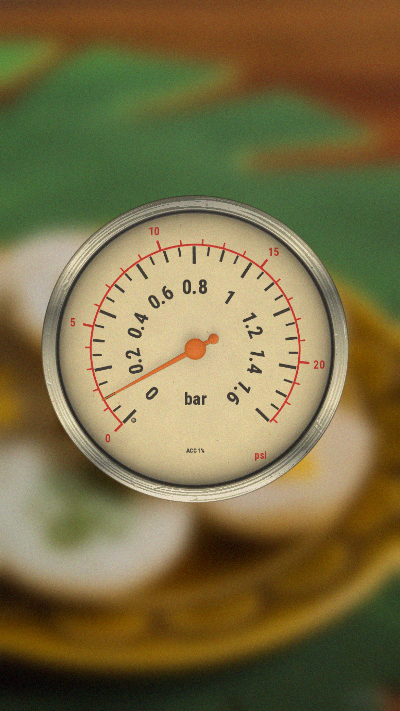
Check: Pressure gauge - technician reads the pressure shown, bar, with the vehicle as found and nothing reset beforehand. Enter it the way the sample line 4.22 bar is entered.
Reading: 0.1 bar
